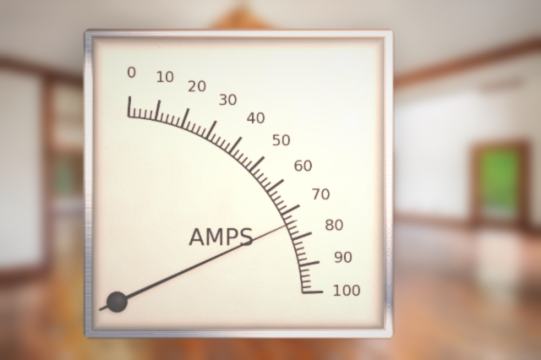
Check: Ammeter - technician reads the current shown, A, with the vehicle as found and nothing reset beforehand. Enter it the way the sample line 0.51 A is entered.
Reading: 74 A
